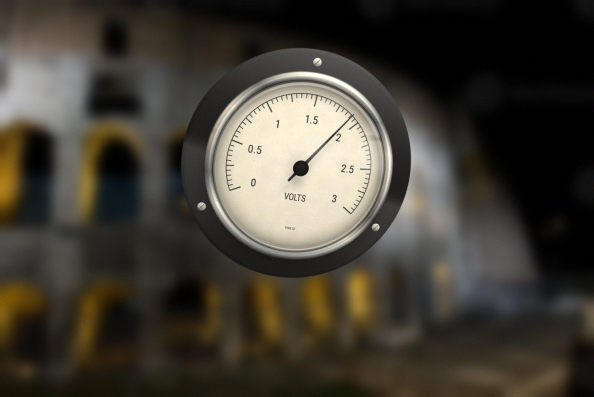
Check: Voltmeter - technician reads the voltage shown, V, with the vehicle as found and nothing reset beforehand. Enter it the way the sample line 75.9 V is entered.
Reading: 1.9 V
